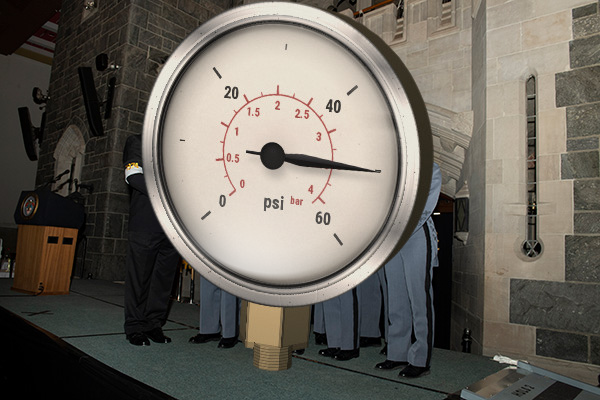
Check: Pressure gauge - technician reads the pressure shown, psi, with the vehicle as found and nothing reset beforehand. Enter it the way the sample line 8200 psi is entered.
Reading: 50 psi
